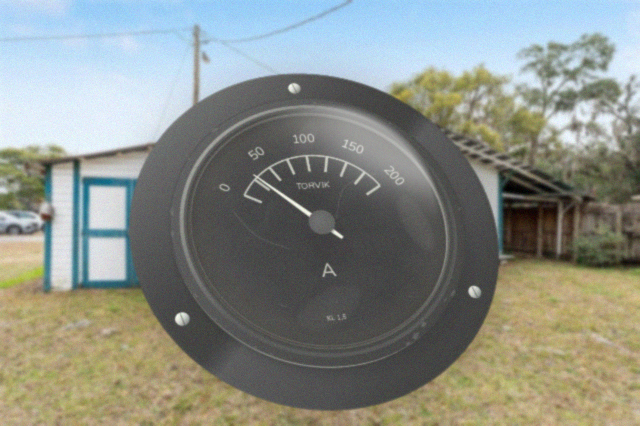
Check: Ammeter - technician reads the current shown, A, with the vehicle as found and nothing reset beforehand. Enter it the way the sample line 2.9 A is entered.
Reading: 25 A
